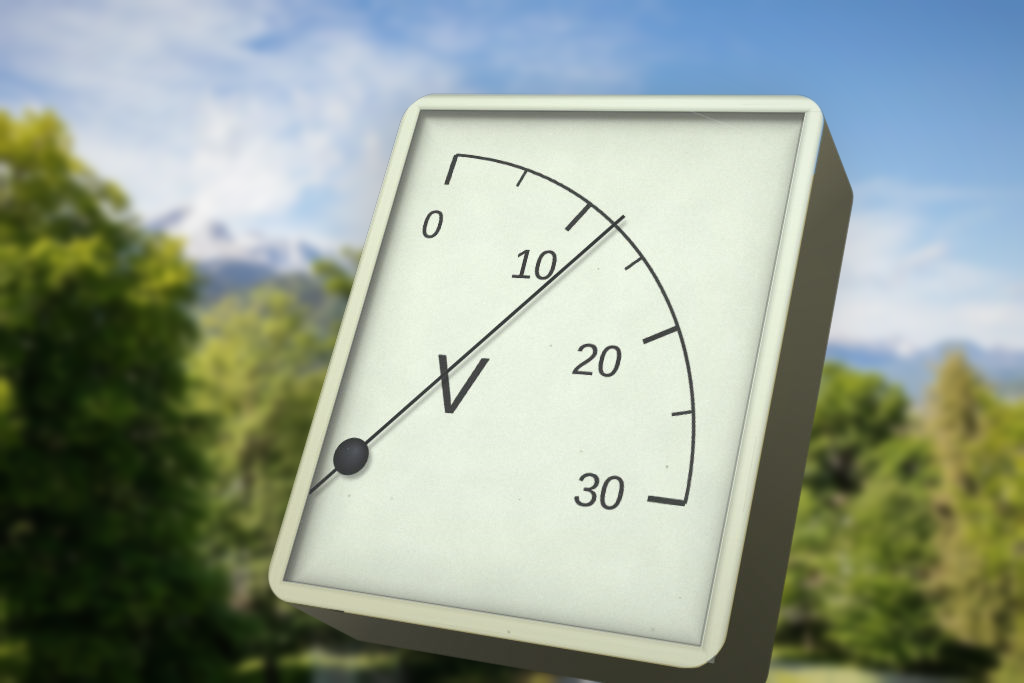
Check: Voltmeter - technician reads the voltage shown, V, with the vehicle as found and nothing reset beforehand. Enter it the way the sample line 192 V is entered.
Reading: 12.5 V
